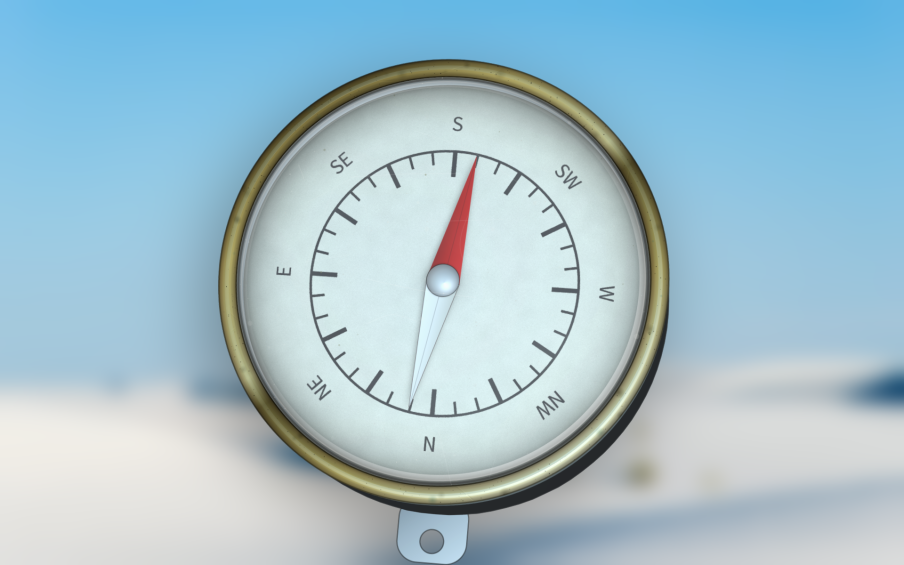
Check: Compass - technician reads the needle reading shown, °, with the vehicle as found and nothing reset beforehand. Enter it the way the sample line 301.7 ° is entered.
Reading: 190 °
